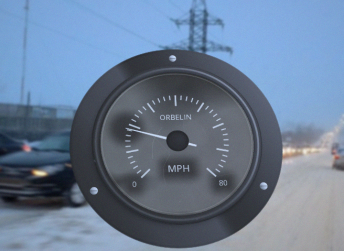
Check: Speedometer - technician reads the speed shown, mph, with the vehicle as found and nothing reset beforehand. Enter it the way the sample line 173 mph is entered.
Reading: 18 mph
